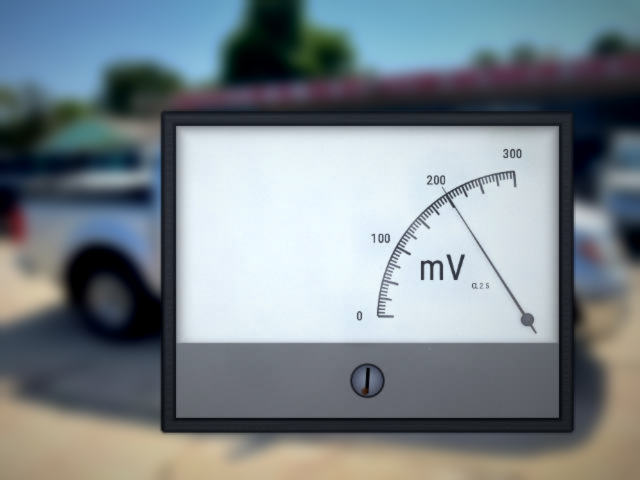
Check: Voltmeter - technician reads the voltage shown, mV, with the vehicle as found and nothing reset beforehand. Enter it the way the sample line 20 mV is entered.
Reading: 200 mV
